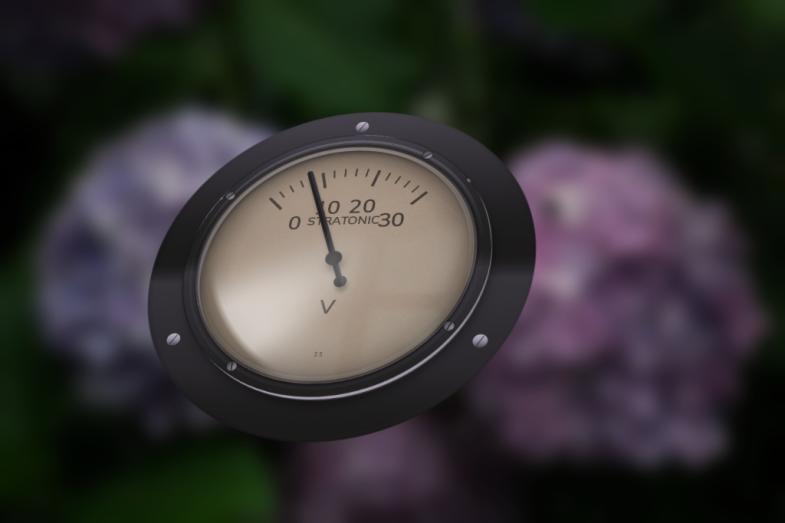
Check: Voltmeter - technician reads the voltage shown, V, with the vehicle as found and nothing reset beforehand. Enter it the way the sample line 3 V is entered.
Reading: 8 V
